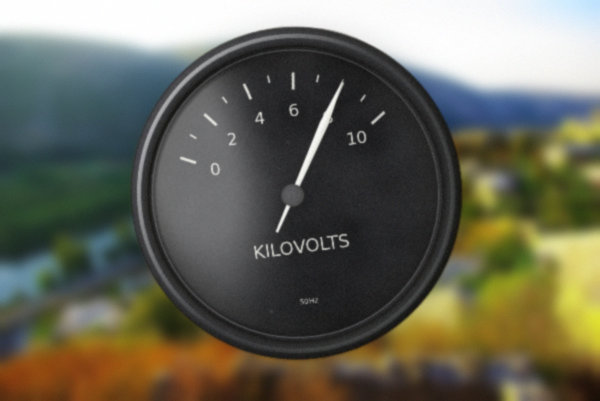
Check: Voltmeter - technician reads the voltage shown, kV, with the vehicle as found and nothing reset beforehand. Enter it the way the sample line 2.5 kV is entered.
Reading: 8 kV
